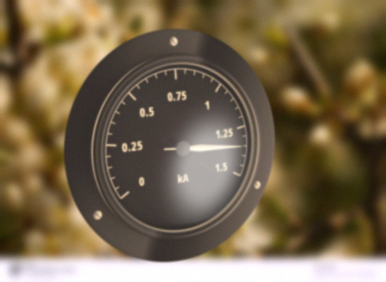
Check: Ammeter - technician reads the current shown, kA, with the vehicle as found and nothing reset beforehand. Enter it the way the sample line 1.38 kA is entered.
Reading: 1.35 kA
